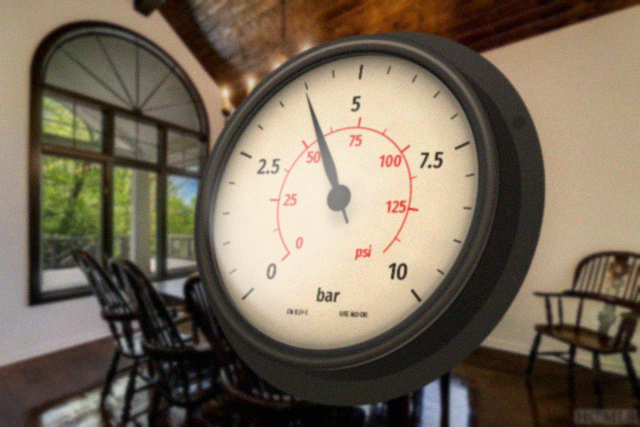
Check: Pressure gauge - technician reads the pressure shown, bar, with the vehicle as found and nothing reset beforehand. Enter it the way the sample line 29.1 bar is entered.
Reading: 4 bar
